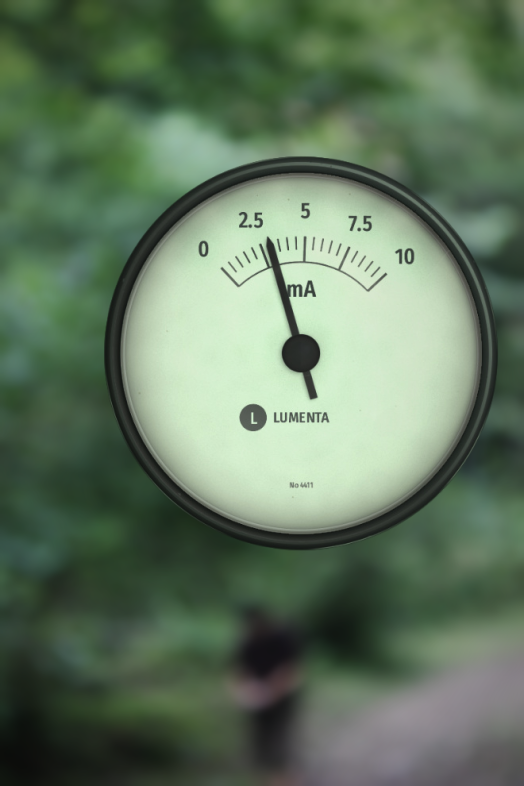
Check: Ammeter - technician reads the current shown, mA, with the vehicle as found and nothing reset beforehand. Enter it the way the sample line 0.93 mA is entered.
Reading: 3 mA
